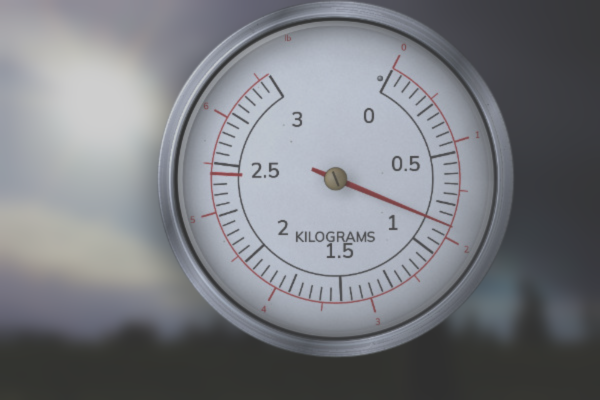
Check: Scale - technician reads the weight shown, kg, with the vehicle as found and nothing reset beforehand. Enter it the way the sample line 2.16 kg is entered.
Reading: 0.85 kg
